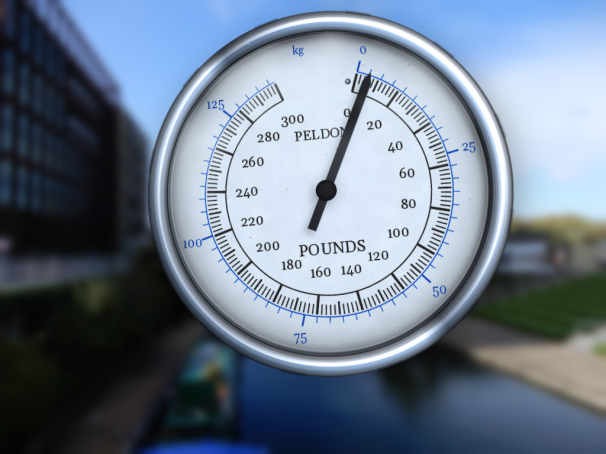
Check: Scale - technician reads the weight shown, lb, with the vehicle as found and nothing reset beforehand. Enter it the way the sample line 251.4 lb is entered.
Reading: 6 lb
